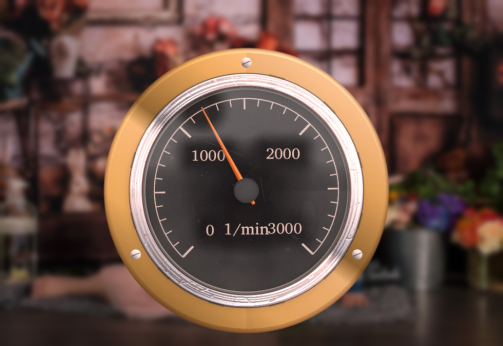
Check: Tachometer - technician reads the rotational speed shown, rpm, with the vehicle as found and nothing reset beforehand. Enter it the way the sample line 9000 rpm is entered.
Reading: 1200 rpm
